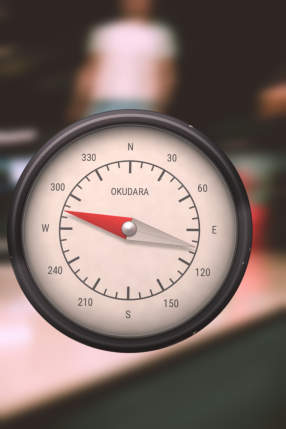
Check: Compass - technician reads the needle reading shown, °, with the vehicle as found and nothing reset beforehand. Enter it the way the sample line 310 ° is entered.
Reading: 285 °
